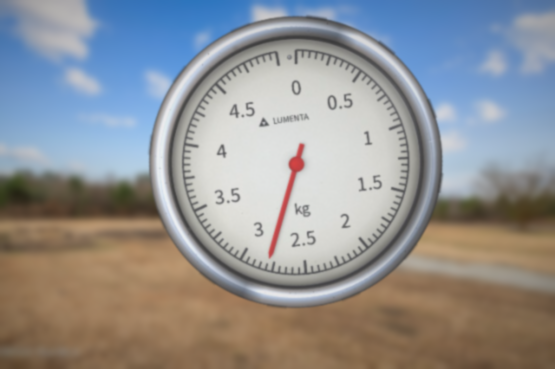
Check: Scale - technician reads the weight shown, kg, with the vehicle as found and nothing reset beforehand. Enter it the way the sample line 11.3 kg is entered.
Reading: 2.8 kg
